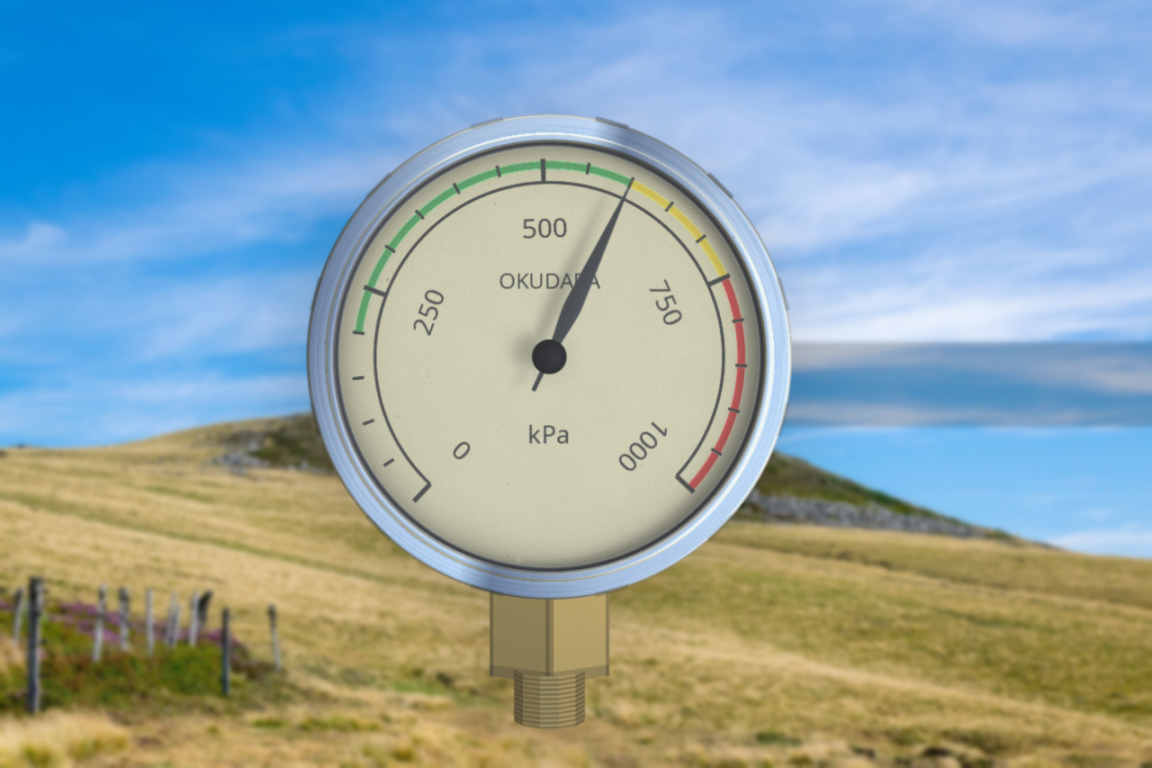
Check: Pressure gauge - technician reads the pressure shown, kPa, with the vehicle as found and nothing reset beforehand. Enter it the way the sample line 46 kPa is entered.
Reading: 600 kPa
